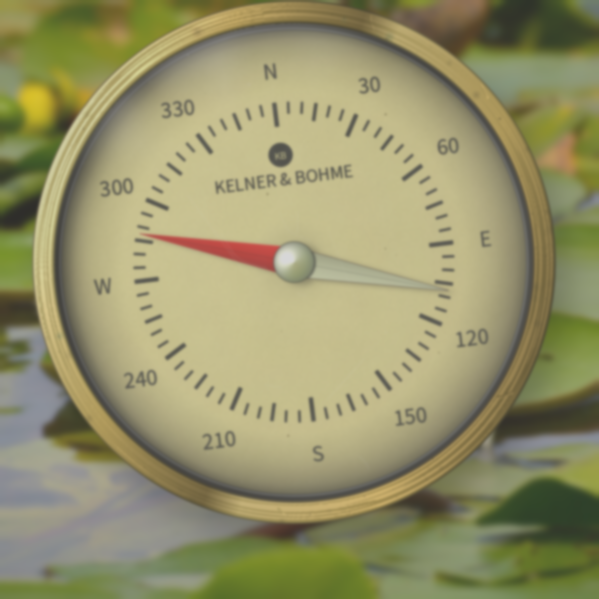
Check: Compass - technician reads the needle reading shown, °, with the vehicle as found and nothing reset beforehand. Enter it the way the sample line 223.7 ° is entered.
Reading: 287.5 °
